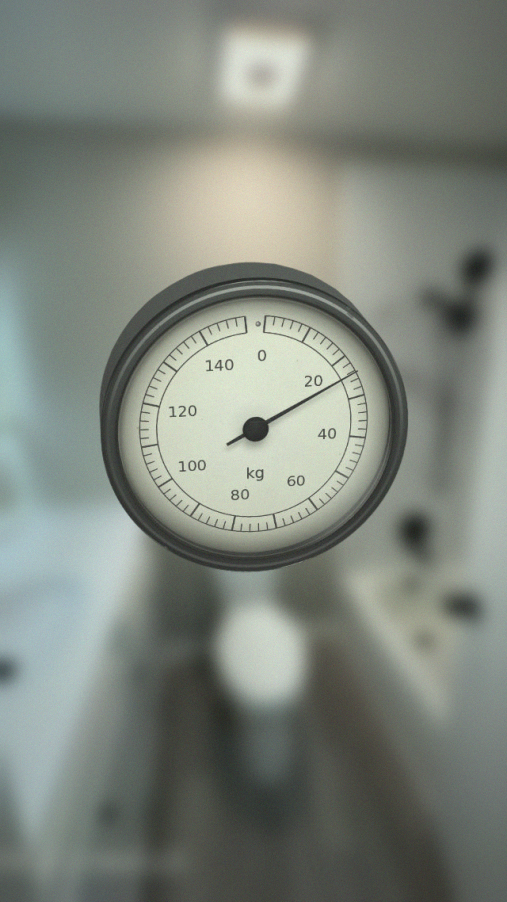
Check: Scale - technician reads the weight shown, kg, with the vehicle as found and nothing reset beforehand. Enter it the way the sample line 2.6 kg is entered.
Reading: 24 kg
